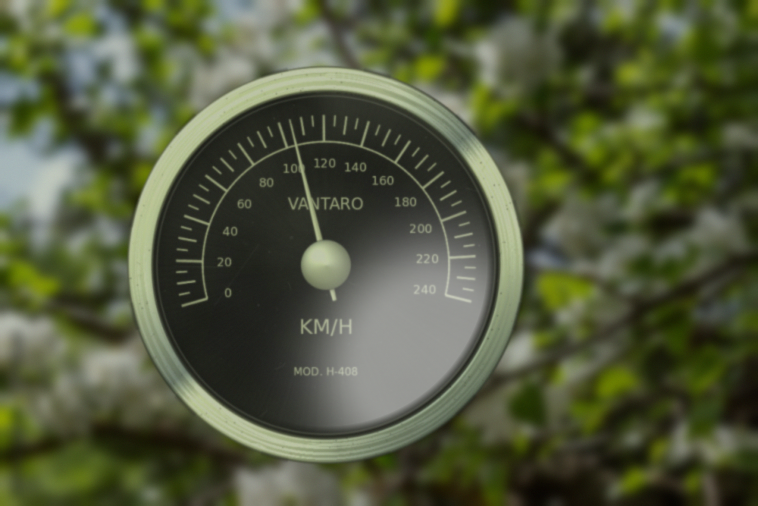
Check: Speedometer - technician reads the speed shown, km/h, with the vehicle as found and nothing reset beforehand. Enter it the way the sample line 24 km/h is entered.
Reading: 105 km/h
